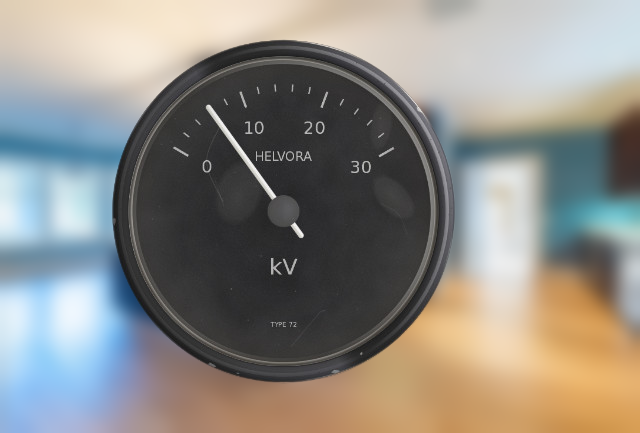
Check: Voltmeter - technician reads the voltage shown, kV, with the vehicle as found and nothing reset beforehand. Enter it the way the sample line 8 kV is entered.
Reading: 6 kV
